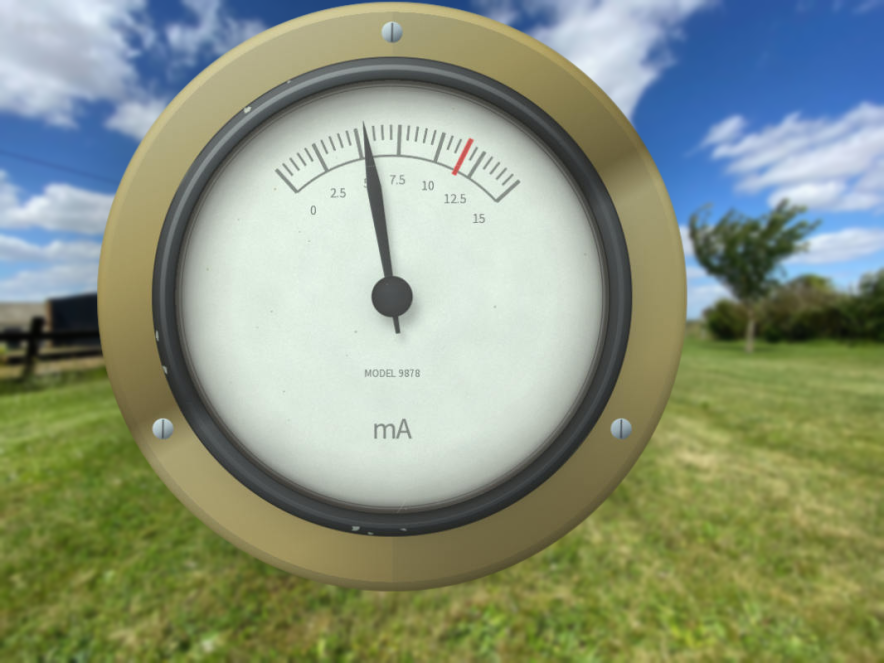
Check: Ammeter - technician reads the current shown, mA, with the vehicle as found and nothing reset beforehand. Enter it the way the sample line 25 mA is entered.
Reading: 5.5 mA
